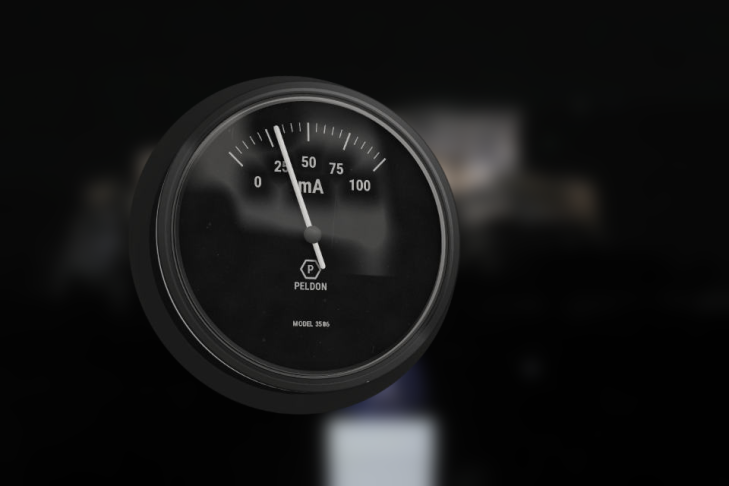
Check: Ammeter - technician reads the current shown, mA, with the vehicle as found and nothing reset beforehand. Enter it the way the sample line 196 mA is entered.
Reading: 30 mA
